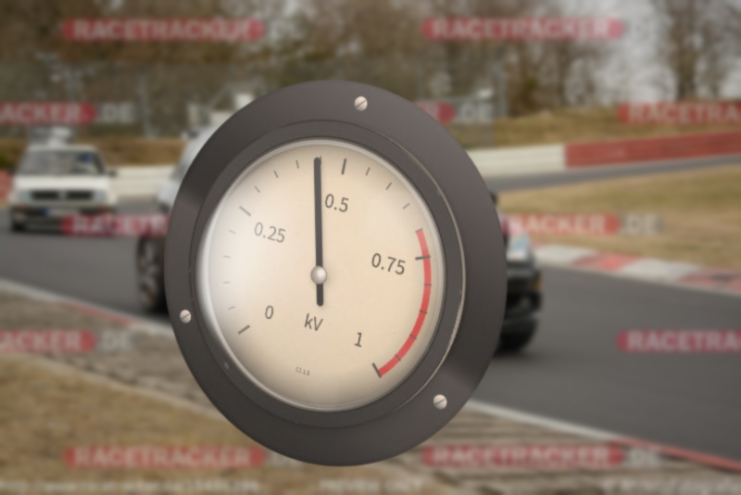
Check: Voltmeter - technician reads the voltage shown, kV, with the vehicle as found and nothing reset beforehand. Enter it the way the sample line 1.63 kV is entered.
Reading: 0.45 kV
